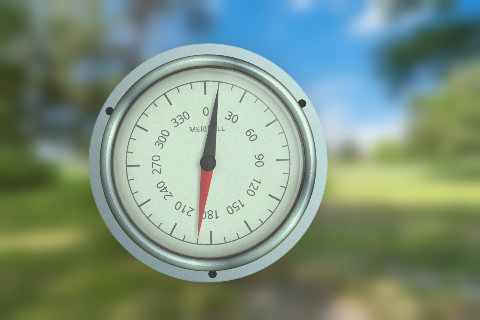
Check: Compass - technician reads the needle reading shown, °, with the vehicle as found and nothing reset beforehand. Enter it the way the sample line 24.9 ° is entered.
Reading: 190 °
